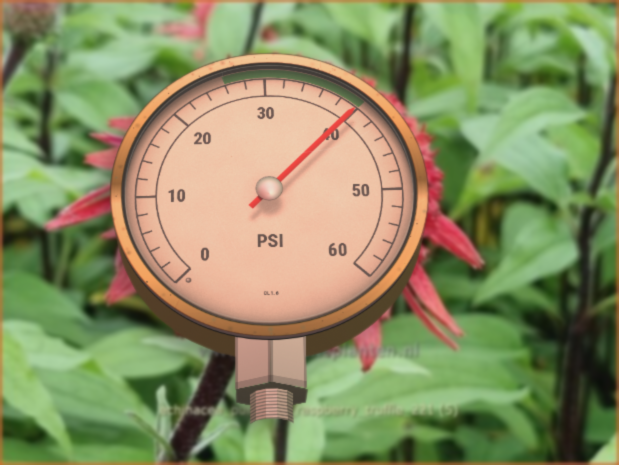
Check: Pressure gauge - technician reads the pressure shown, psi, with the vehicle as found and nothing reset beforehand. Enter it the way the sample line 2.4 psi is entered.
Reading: 40 psi
